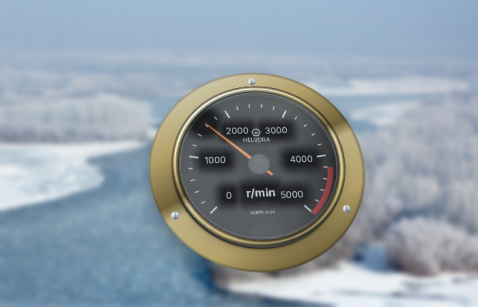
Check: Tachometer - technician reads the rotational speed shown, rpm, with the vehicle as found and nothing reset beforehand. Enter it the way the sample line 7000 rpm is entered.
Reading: 1600 rpm
